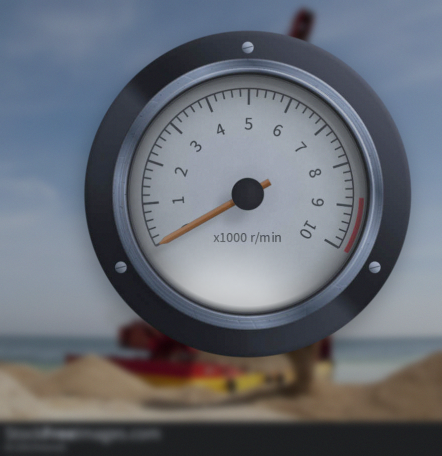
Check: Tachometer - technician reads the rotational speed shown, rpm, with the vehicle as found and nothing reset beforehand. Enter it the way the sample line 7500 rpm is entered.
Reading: 0 rpm
